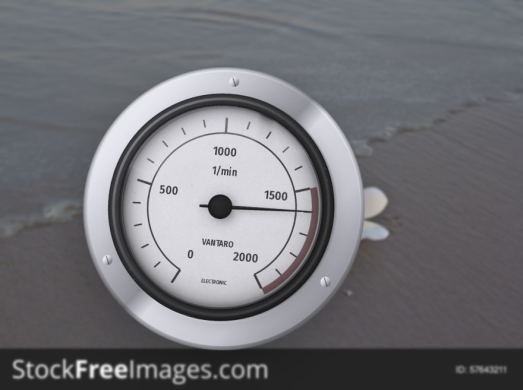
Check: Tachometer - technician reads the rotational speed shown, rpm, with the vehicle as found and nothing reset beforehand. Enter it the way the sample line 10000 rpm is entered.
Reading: 1600 rpm
